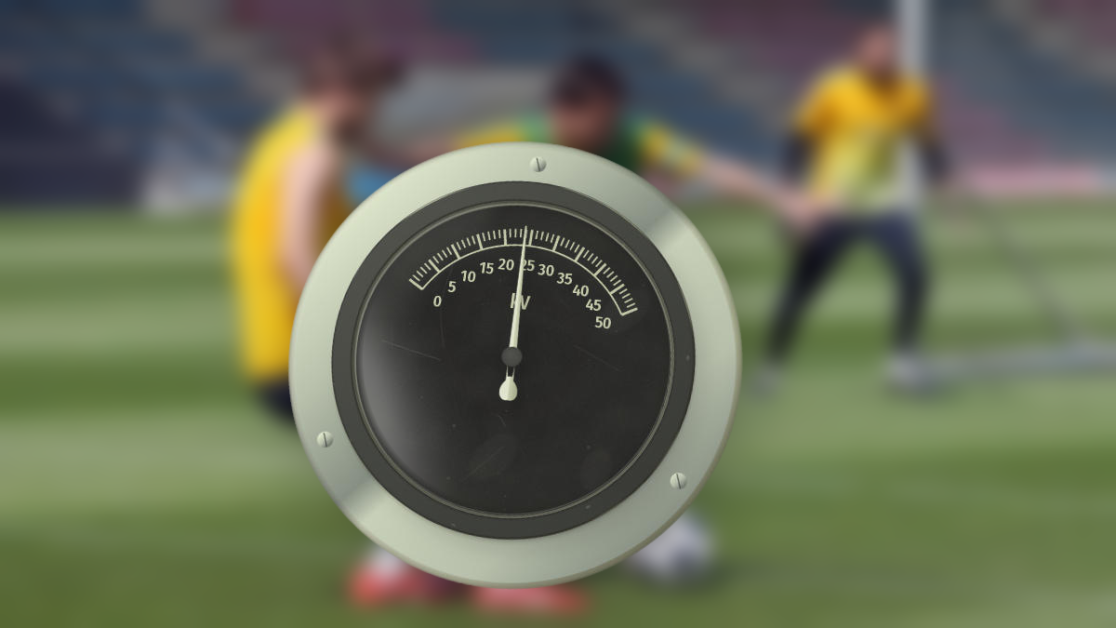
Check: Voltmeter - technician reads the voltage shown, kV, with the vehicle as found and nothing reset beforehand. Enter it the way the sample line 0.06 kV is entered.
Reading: 24 kV
